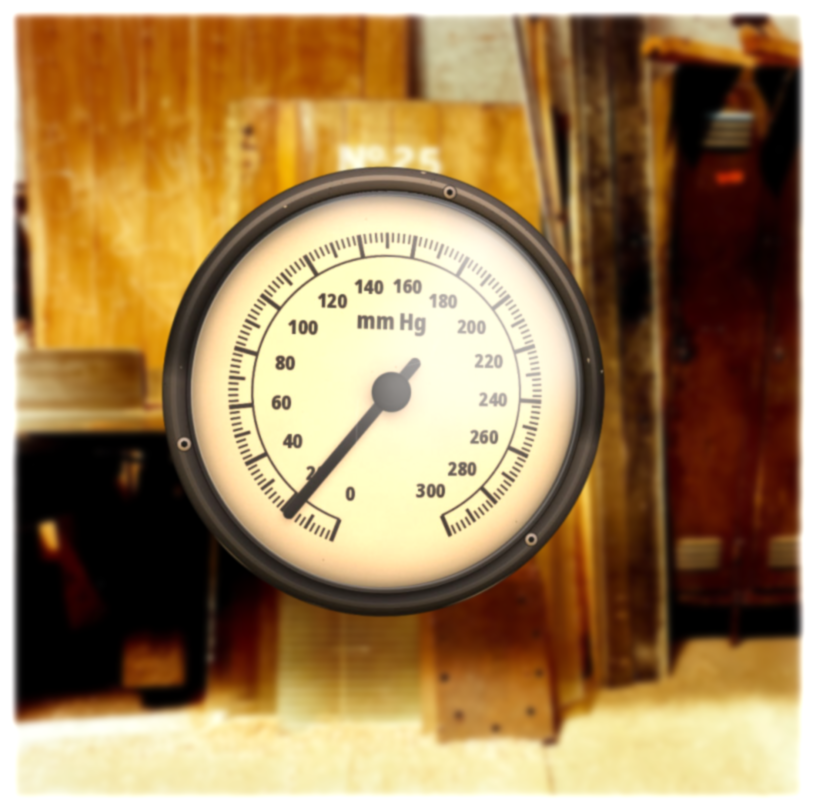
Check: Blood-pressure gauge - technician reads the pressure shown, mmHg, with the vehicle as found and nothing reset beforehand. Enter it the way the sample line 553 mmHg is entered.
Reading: 18 mmHg
